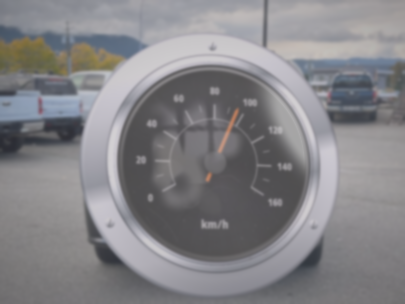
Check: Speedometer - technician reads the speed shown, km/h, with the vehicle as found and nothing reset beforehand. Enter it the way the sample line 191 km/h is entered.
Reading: 95 km/h
